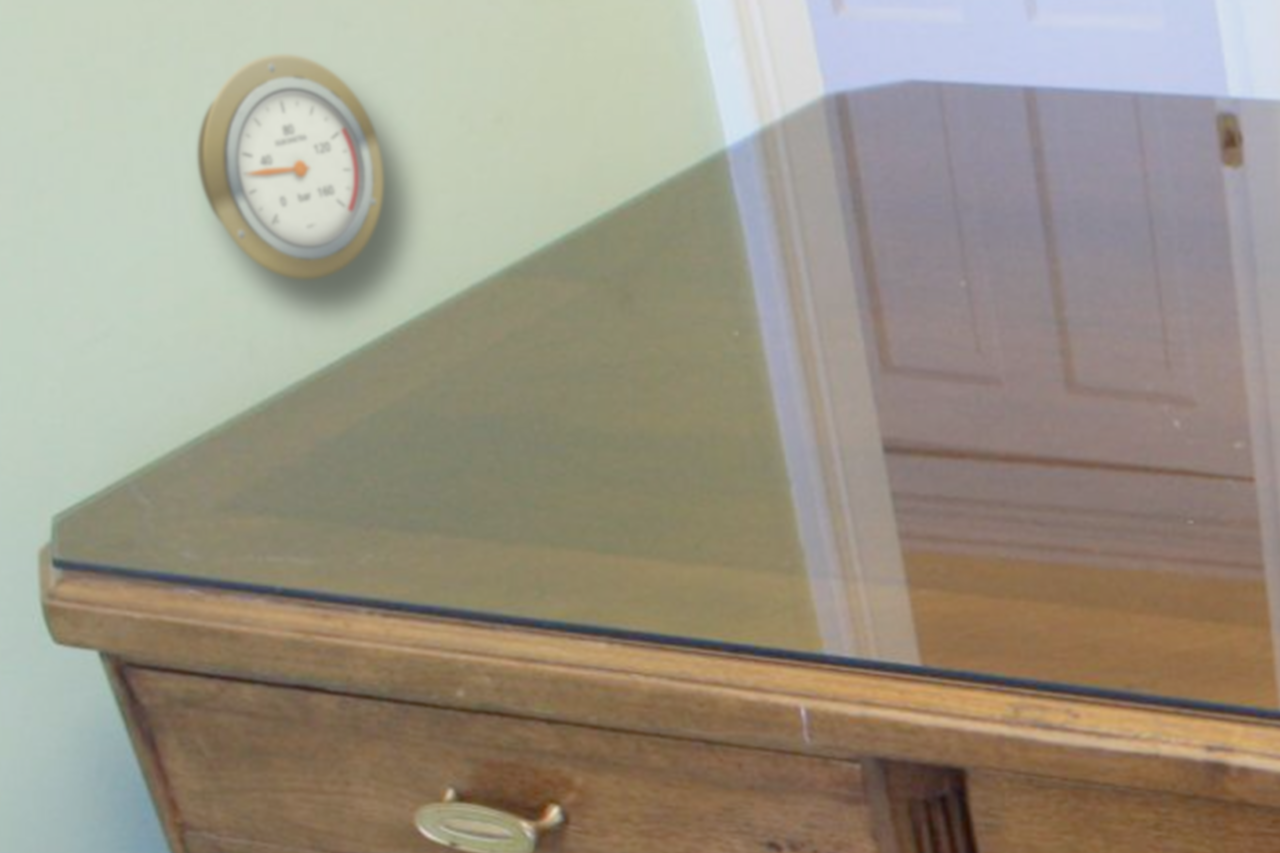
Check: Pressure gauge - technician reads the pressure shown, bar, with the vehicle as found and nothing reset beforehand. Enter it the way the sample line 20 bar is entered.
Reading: 30 bar
